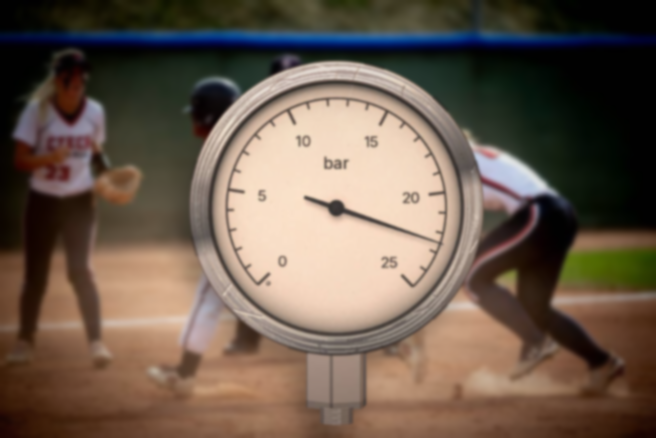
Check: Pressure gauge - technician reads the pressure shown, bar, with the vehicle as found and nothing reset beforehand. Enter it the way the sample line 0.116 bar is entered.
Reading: 22.5 bar
